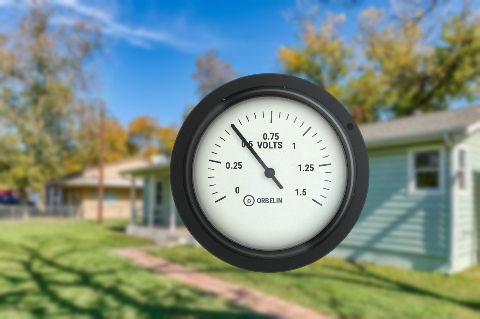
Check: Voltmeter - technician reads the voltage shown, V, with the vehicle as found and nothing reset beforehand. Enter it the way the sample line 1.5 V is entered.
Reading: 0.5 V
